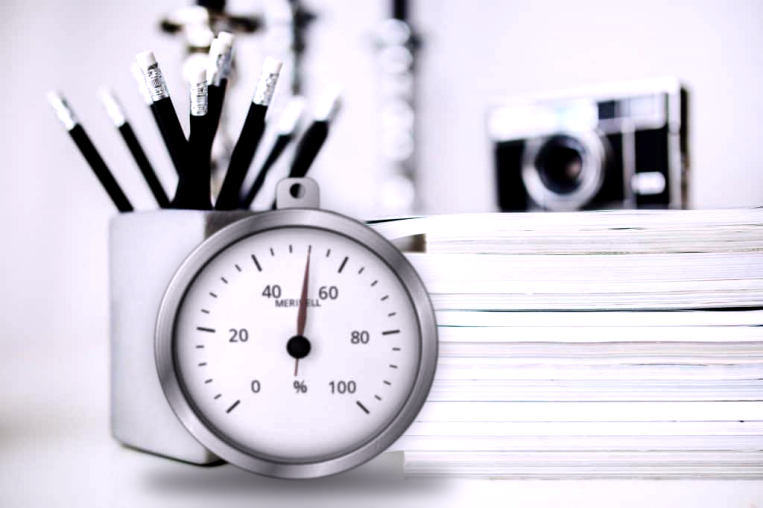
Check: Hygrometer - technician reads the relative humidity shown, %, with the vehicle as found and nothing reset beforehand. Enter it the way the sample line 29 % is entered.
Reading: 52 %
